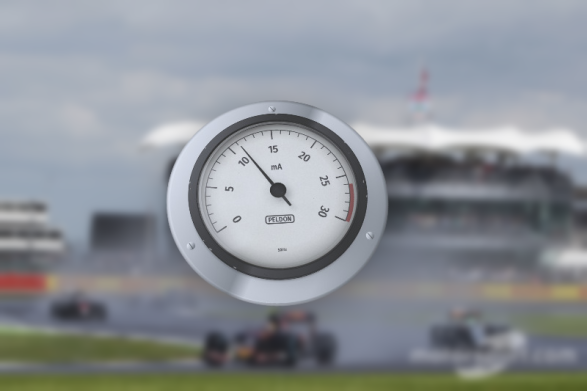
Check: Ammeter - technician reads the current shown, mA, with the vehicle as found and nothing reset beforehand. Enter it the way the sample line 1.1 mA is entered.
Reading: 11 mA
